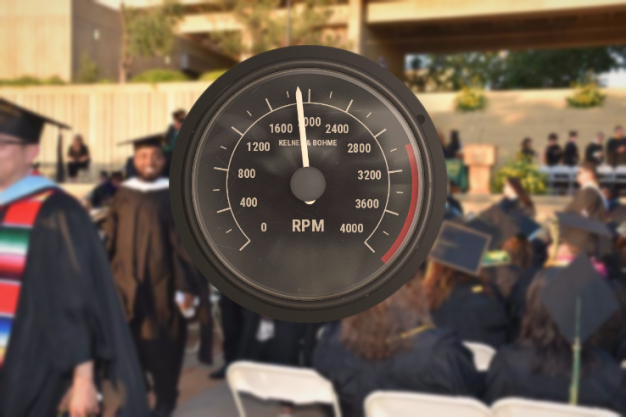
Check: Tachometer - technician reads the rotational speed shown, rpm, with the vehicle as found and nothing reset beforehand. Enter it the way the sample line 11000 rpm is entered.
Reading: 1900 rpm
